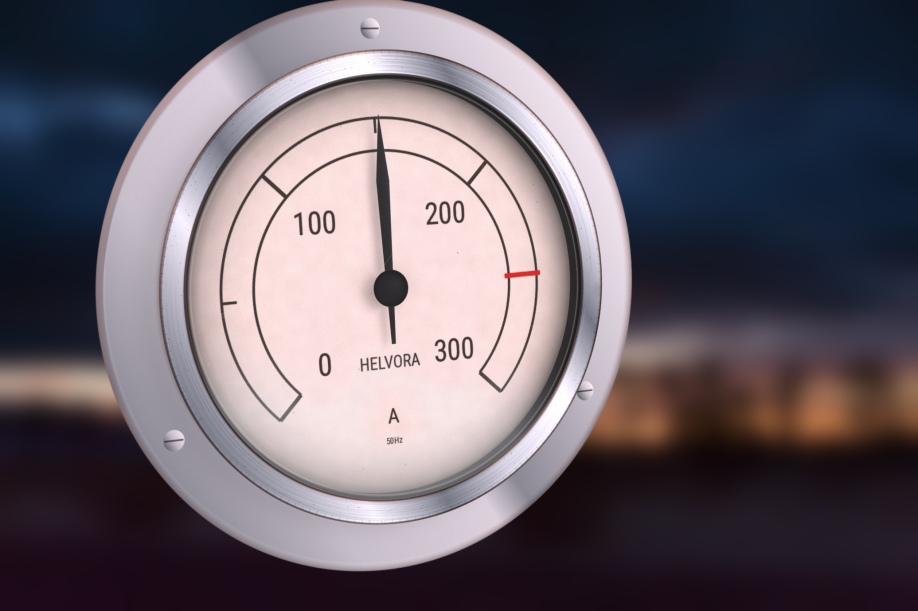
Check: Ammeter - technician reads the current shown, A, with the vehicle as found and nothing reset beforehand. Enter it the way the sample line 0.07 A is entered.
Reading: 150 A
